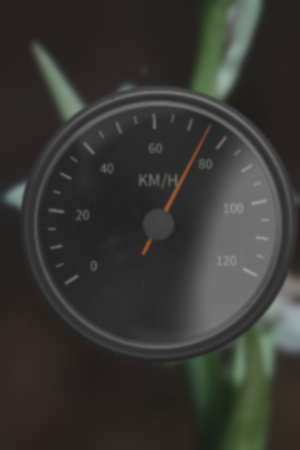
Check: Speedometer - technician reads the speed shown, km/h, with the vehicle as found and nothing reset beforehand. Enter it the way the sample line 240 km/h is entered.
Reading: 75 km/h
